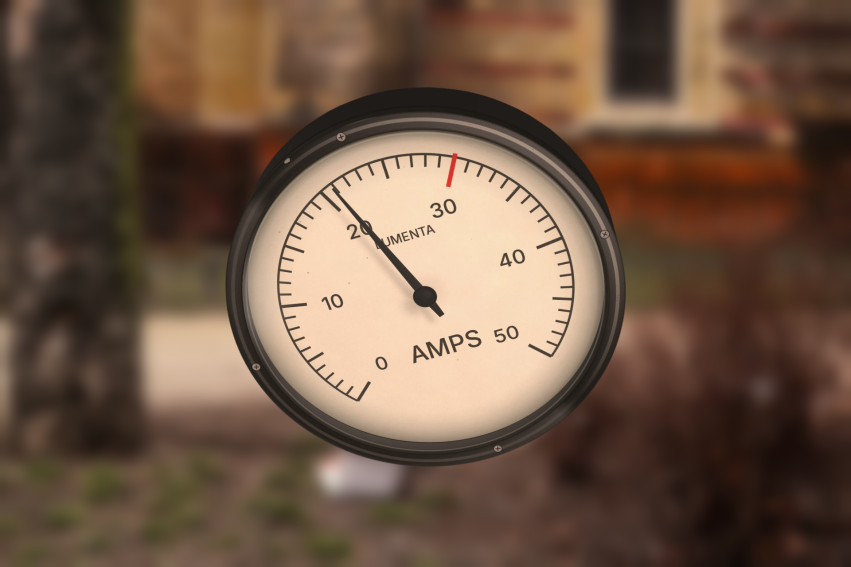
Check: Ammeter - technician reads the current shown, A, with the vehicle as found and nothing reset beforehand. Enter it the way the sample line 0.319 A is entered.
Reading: 21 A
